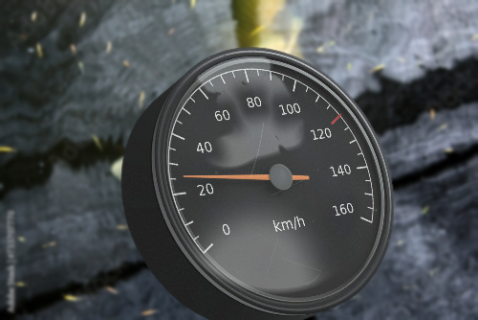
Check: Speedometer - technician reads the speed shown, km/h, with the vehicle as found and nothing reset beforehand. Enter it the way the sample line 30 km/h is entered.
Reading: 25 km/h
